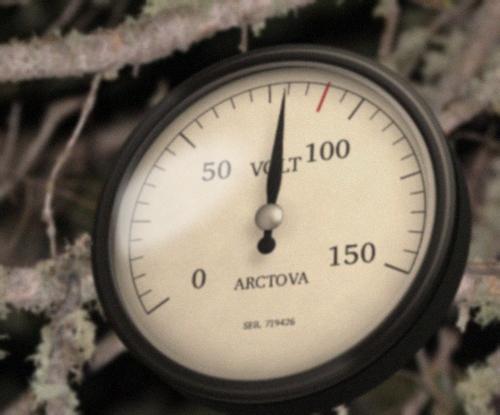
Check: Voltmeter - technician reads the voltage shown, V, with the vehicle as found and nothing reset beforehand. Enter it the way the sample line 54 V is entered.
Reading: 80 V
